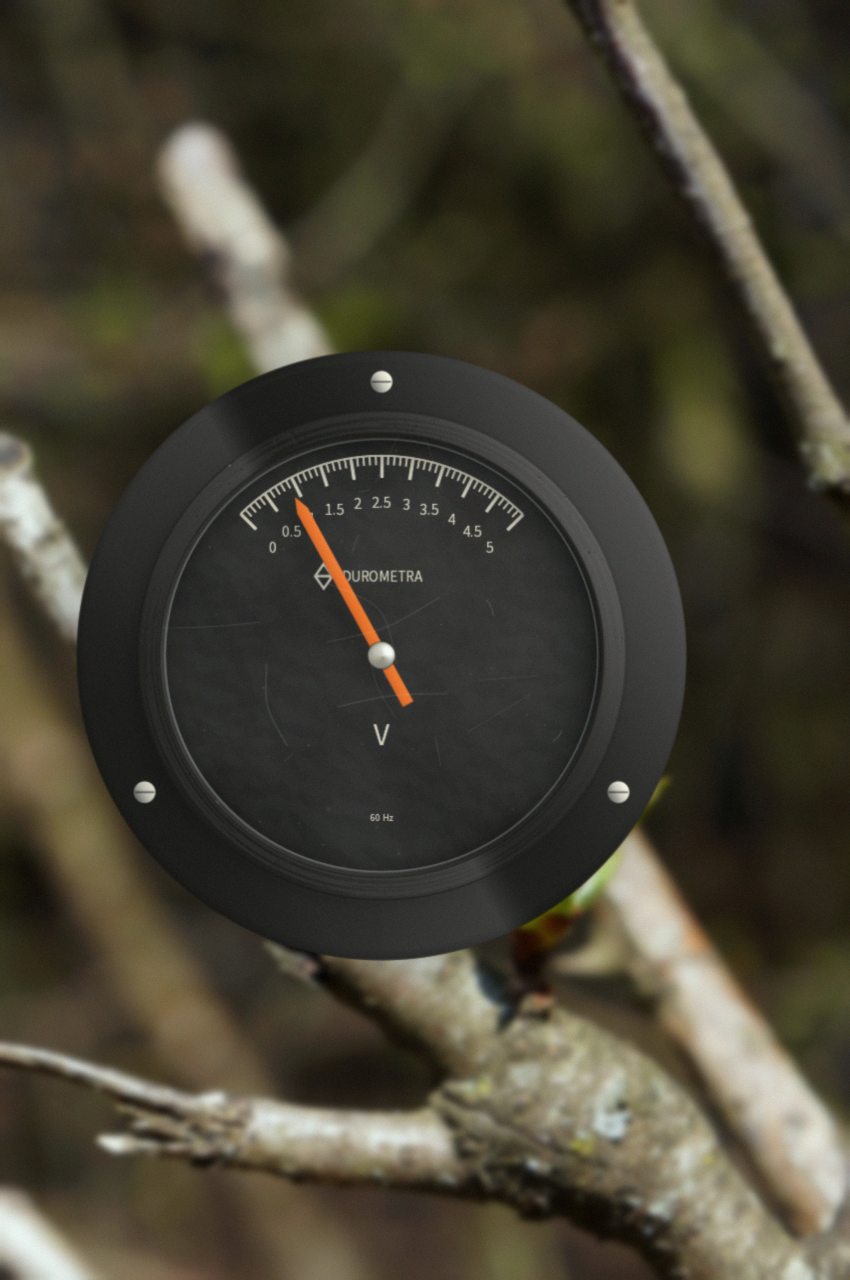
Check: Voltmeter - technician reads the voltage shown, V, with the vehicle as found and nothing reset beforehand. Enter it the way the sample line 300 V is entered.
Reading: 0.9 V
